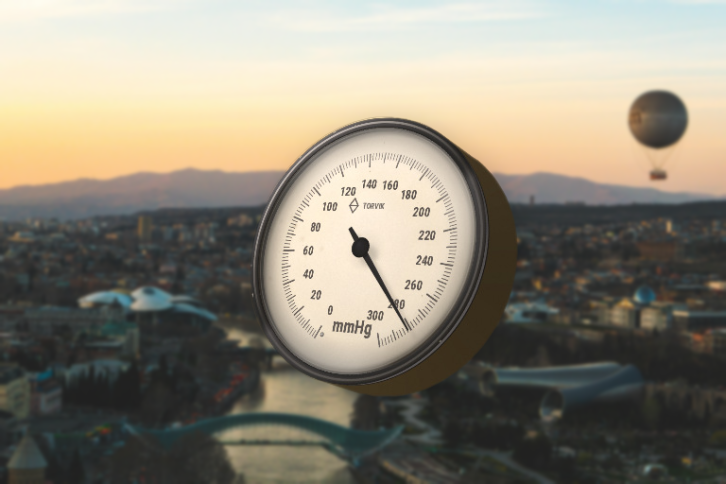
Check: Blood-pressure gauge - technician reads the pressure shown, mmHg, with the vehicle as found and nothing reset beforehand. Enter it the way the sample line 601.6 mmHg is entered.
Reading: 280 mmHg
